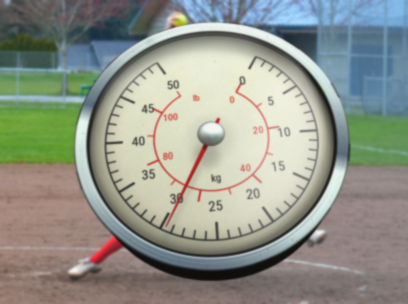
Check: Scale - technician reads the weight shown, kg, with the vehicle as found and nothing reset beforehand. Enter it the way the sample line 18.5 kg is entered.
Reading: 29.5 kg
